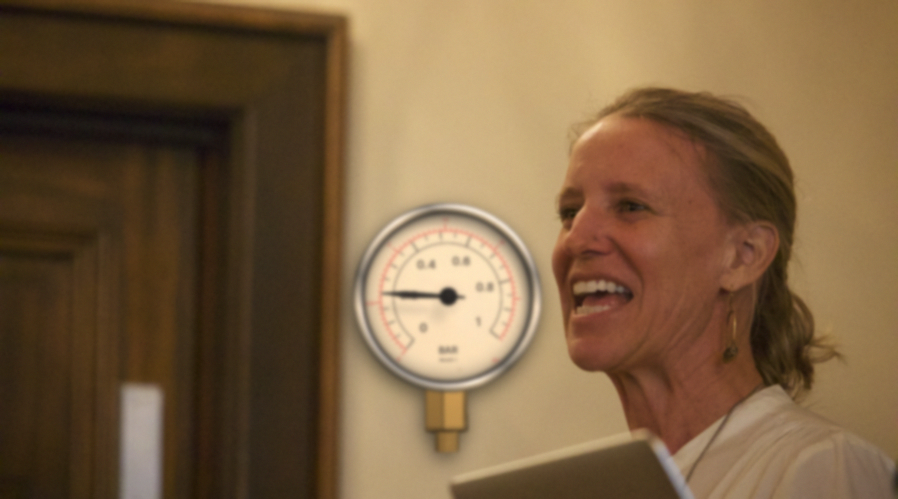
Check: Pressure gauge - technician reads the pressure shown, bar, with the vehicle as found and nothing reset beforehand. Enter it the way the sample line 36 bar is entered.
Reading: 0.2 bar
